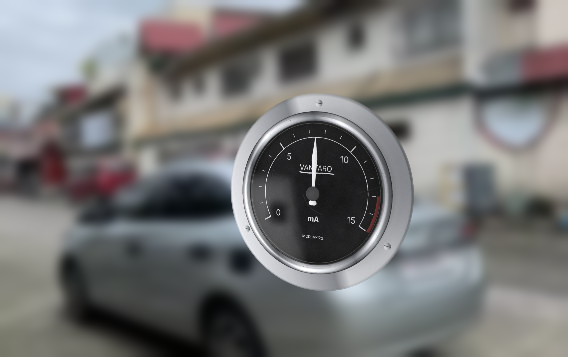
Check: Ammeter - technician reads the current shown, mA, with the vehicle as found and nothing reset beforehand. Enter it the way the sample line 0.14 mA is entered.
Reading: 7.5 mA
